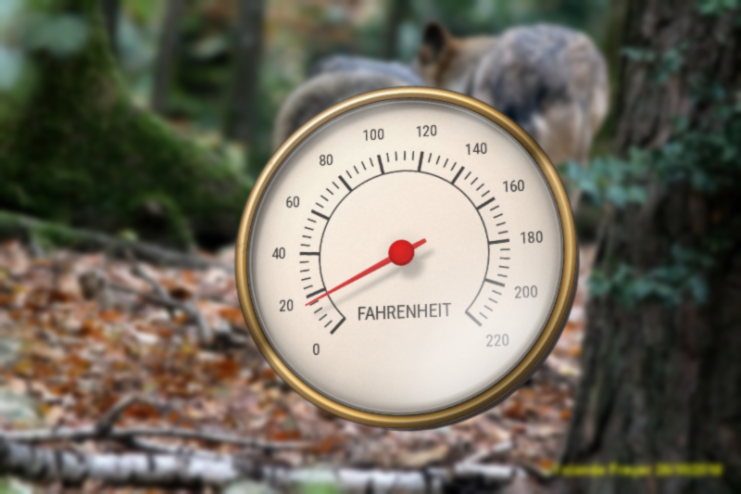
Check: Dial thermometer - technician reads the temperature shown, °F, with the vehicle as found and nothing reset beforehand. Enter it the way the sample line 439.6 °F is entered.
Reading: 16 °F
